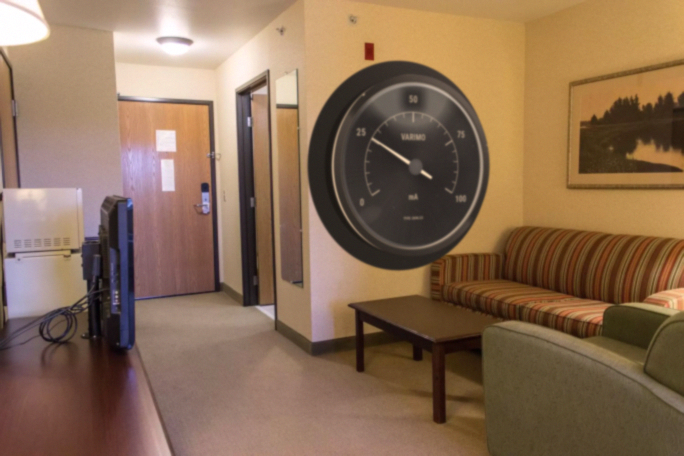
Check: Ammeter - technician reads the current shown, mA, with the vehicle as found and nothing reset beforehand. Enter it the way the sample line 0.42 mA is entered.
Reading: 25 mA
